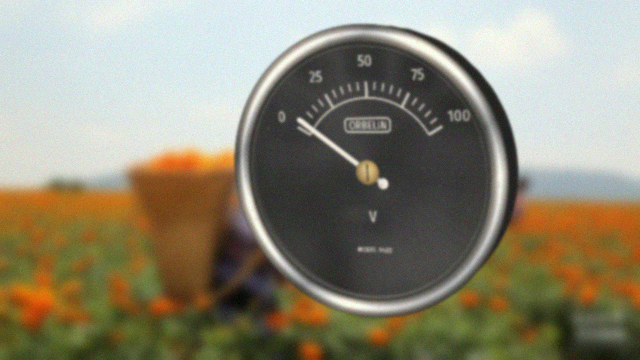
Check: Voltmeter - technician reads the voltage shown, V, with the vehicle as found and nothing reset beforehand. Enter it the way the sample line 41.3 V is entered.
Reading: 5 V
